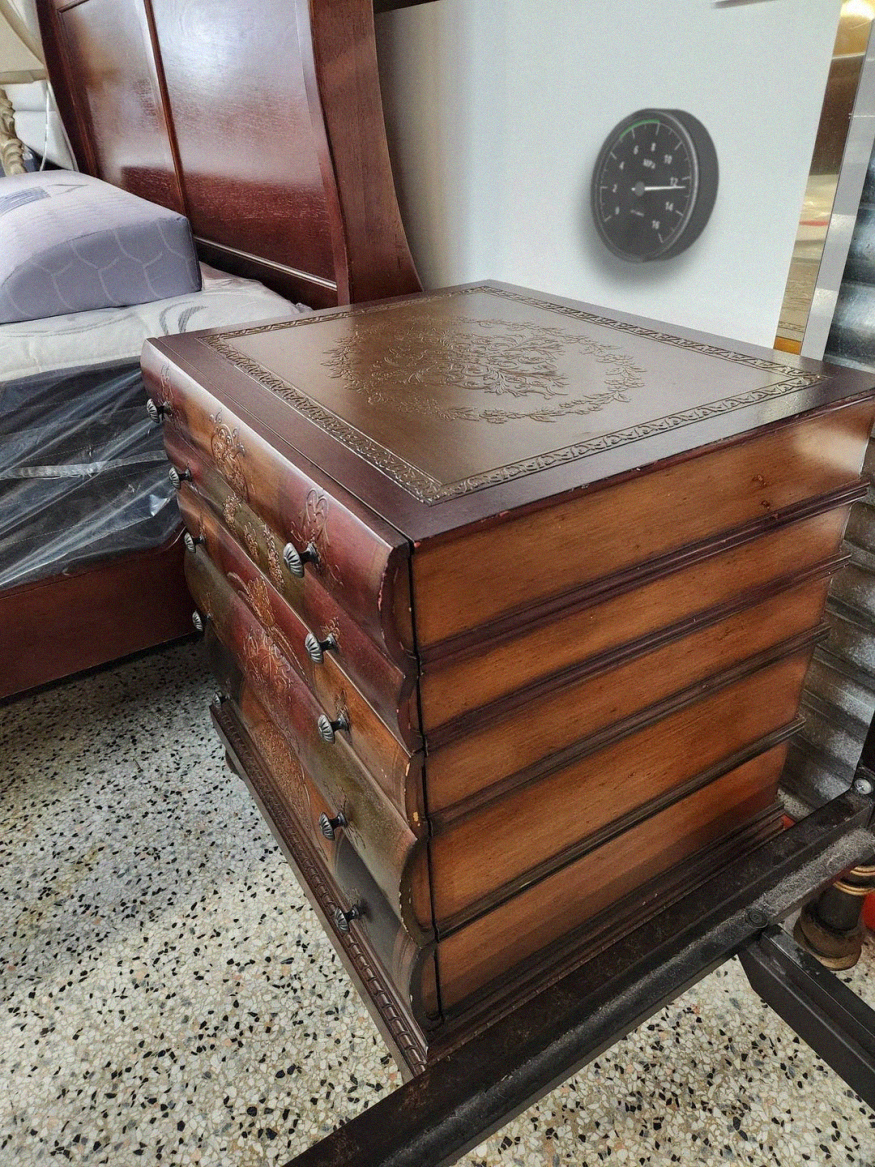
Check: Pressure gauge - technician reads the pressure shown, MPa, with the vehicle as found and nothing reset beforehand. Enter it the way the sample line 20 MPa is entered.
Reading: 12.5 MPa
